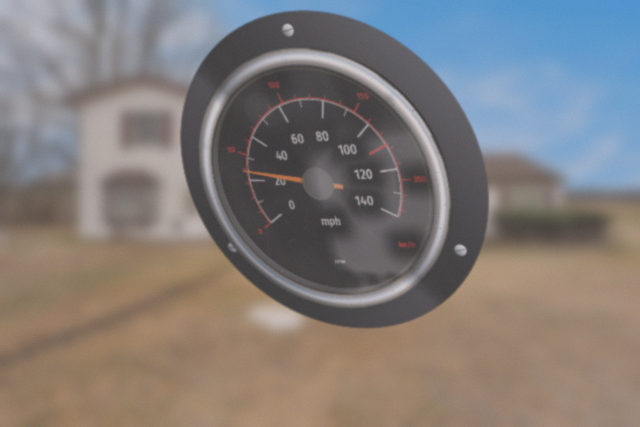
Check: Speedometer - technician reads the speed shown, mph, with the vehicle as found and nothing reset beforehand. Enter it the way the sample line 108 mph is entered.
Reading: 25 mph
